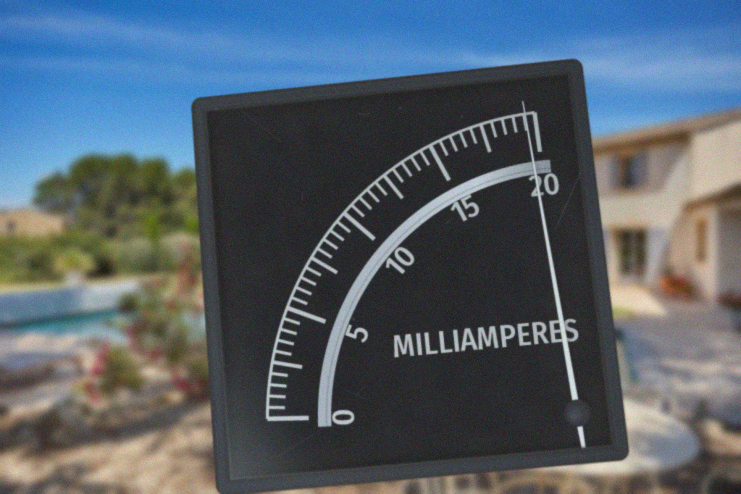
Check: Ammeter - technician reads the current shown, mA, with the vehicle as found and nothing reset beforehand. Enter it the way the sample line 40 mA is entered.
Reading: 19.5 mA
